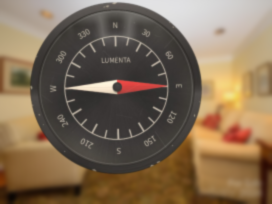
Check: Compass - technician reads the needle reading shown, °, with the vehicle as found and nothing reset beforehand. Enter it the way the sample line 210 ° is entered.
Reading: 90 °
